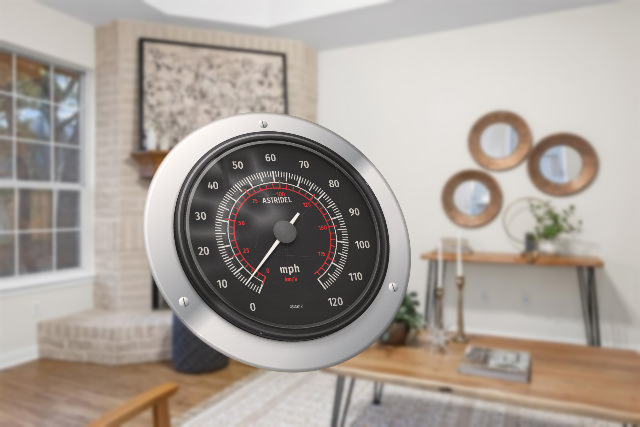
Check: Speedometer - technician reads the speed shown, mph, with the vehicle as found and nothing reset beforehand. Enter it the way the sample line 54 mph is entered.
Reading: 5 mph
